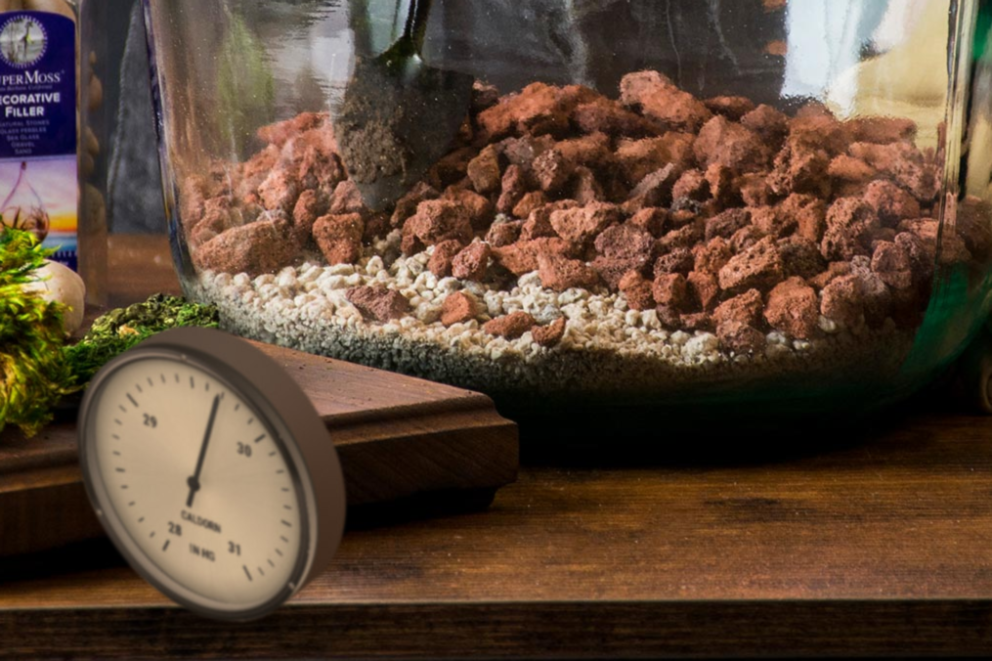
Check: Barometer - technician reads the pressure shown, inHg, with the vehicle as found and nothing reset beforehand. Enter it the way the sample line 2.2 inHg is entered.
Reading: 29.7 inHg
